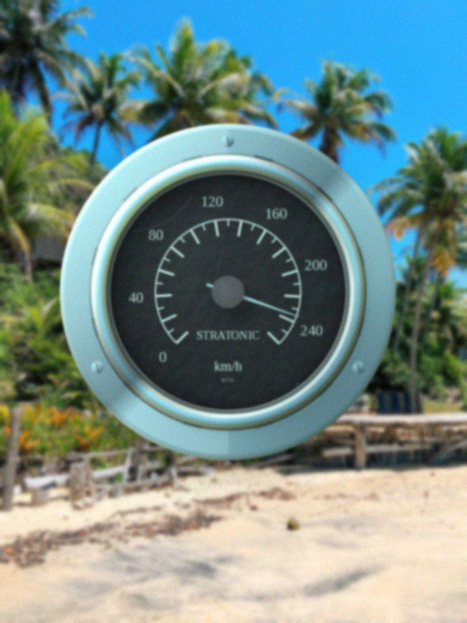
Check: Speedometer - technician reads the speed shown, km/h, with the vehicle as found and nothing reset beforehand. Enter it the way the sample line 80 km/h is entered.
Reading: 235 km/h
